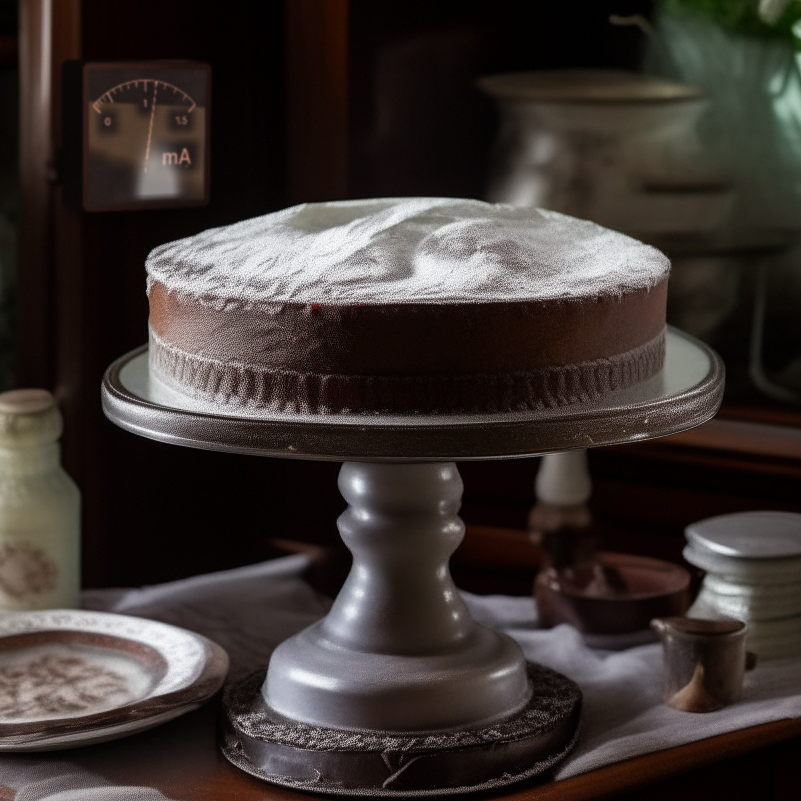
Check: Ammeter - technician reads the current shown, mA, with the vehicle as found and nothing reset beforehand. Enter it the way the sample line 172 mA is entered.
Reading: 1.1 mA
